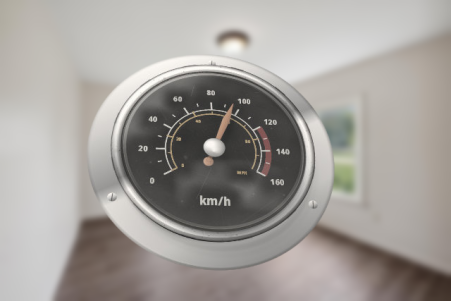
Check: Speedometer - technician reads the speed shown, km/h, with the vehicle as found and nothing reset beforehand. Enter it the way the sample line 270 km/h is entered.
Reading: 95 km/h
